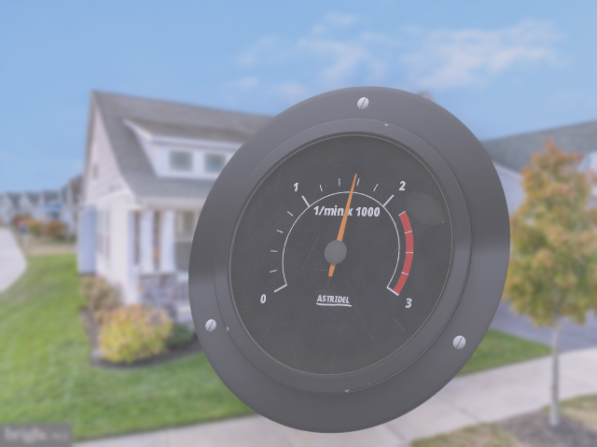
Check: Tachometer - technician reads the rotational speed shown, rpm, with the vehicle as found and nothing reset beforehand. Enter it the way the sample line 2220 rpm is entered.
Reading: 1600 rpm
